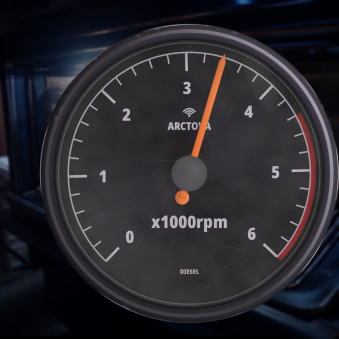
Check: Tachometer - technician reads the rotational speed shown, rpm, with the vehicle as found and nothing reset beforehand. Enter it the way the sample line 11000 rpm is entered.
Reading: 3400 rpm
